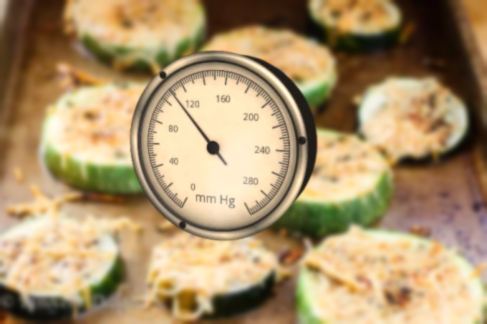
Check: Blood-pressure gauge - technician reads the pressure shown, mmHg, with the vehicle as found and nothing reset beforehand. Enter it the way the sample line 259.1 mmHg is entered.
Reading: 110 mmHg
